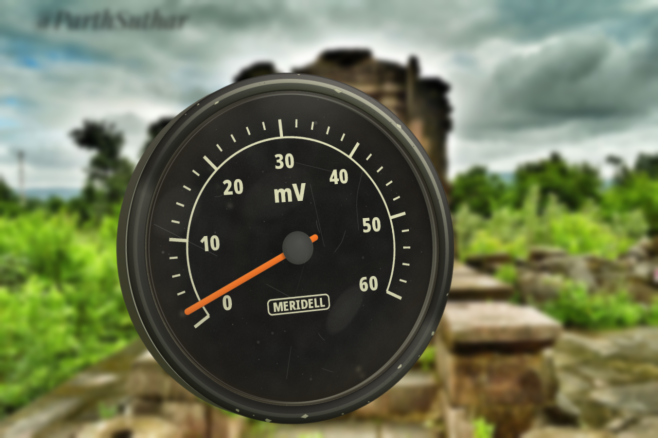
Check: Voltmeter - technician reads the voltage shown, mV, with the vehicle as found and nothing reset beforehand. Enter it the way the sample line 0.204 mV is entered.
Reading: 2 mV
